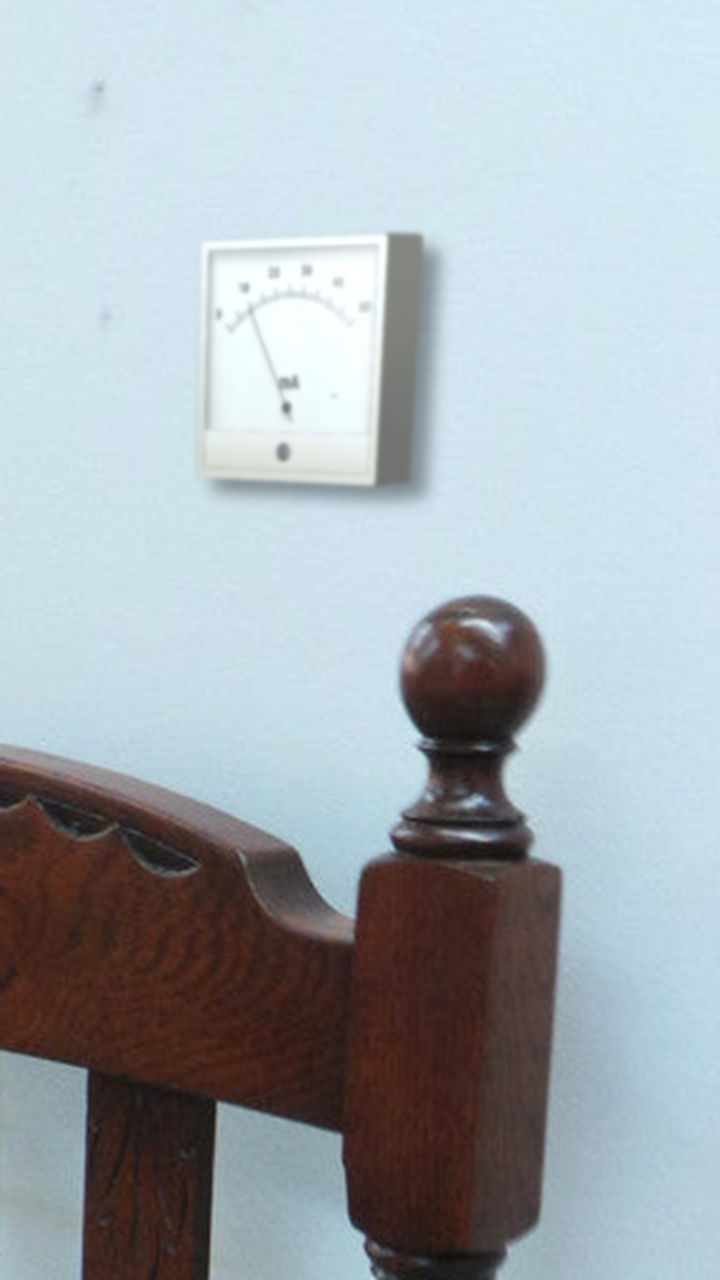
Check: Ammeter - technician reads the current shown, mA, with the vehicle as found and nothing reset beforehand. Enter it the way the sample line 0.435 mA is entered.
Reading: 10 mA
